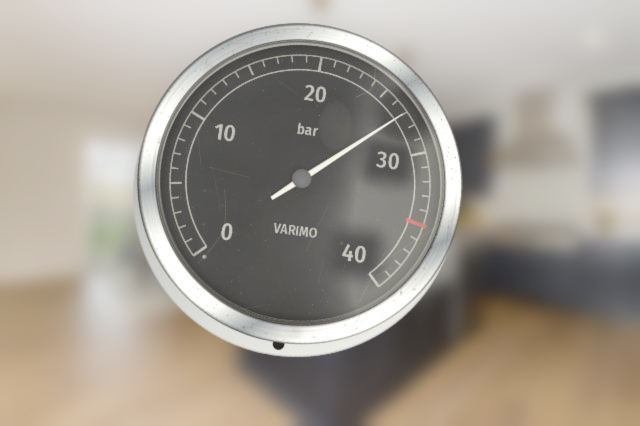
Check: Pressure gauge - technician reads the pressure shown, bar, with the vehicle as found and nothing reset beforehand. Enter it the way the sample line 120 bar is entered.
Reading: 27 bar
